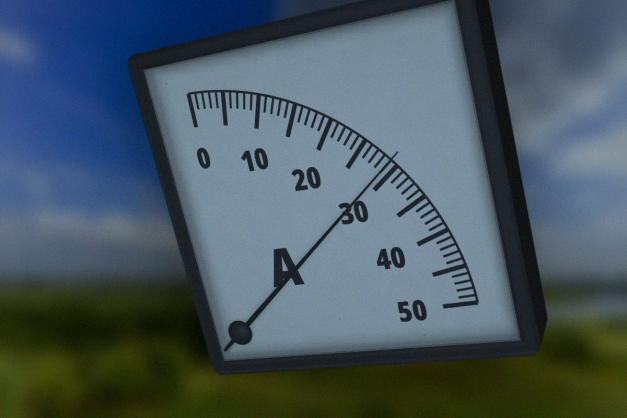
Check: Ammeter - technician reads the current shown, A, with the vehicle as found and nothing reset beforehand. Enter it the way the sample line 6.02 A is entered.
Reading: 29 A
